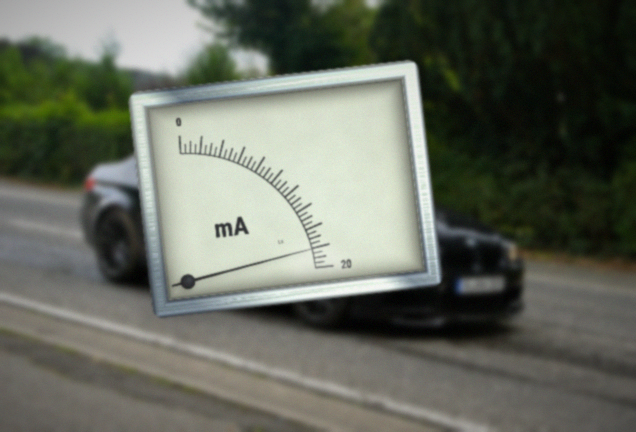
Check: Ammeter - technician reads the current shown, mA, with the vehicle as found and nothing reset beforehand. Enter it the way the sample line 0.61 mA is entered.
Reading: 18 mA
